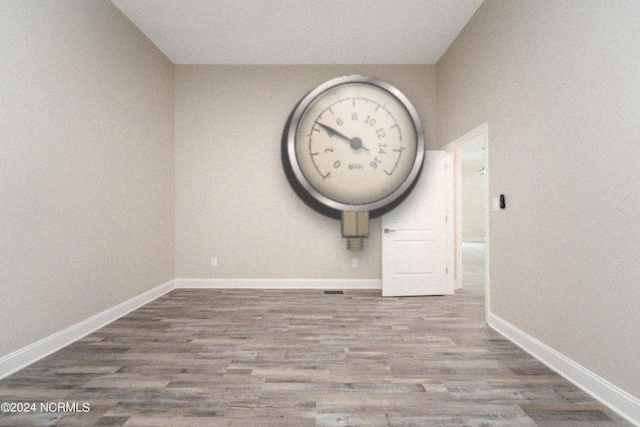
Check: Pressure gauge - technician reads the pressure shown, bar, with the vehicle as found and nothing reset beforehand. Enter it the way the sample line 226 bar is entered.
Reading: 4.5 bar
